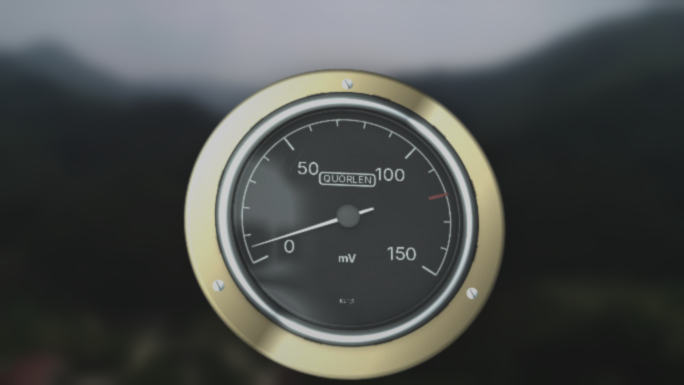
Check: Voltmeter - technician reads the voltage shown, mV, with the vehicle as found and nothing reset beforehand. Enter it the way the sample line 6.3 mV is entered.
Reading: 5 mV
